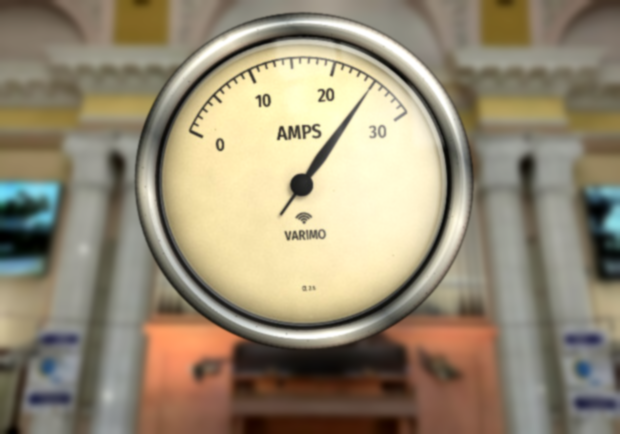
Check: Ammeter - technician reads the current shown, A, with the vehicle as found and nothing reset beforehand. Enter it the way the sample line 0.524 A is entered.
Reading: 25 A
